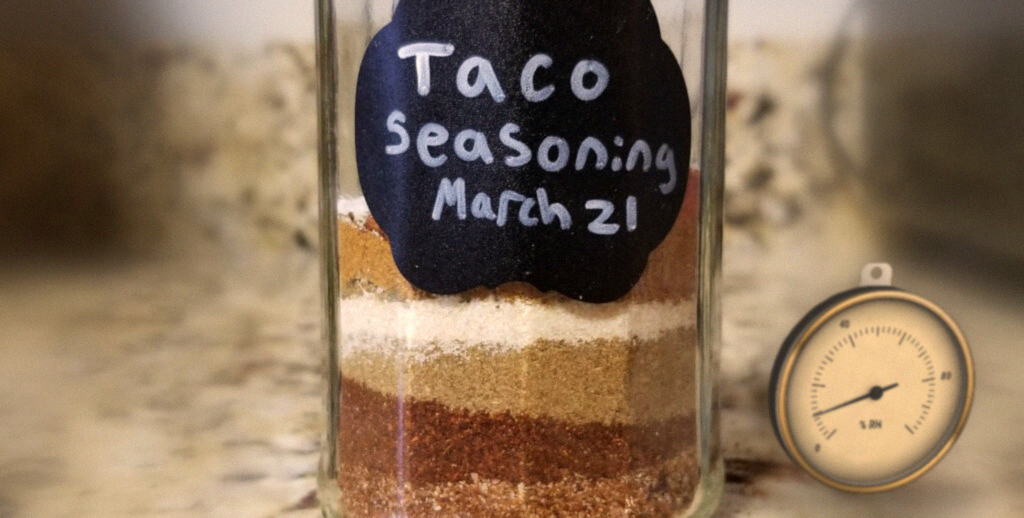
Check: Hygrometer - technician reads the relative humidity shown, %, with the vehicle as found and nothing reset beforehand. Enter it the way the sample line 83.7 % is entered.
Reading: 10 %
